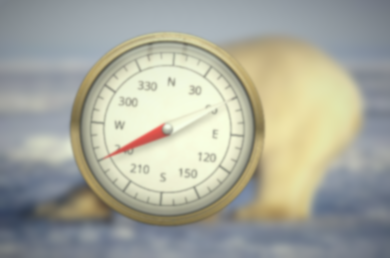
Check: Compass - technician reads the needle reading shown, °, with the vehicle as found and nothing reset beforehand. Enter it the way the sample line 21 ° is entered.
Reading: 240 °
